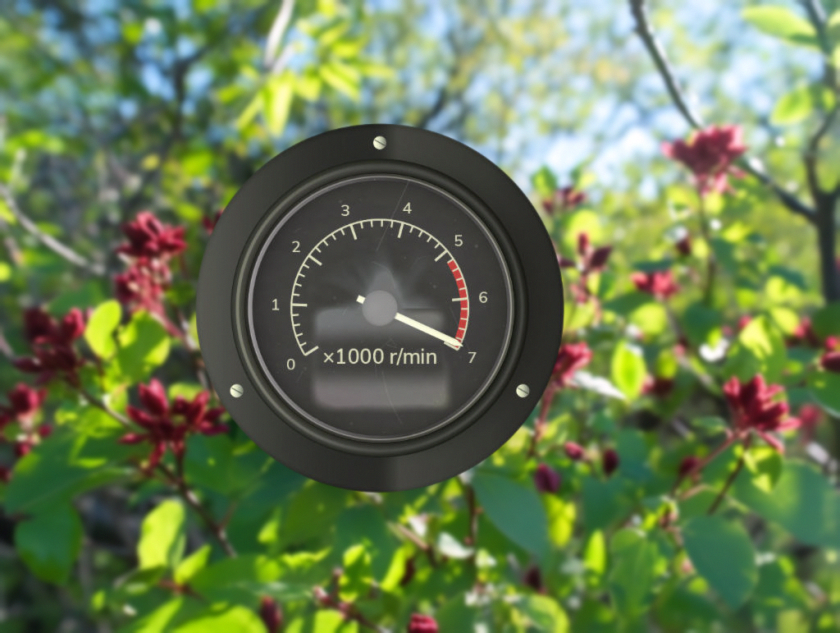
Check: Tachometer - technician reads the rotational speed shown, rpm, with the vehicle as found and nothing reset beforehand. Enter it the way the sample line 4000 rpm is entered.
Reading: 6900 rpm
